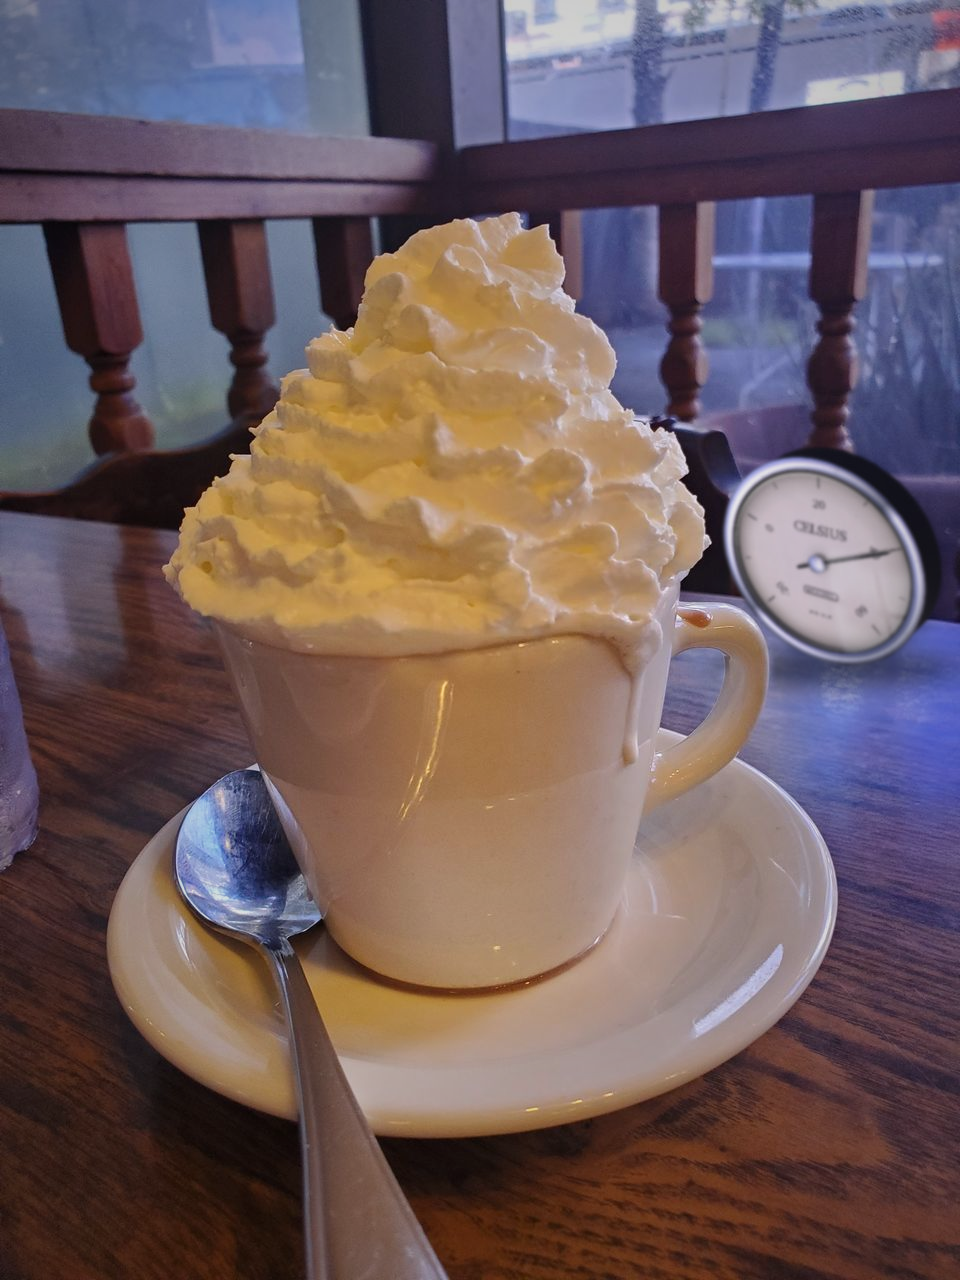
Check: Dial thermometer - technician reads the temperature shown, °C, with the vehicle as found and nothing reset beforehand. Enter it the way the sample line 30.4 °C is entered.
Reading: 40 °C
